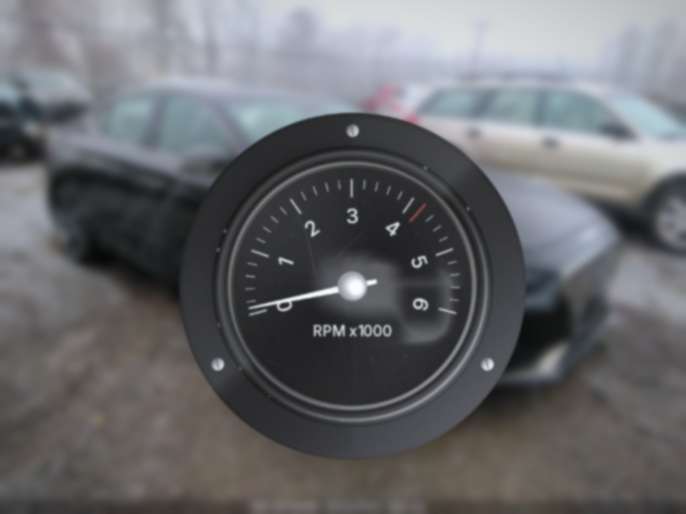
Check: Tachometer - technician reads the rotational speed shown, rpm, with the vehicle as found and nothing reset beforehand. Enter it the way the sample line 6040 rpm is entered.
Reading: 100 rpm
